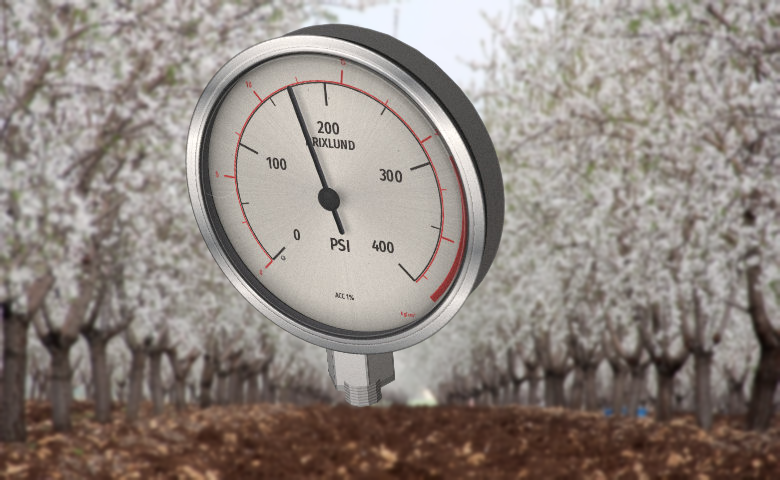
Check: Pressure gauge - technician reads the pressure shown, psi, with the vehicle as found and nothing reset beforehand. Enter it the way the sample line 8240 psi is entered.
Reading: 175 psi
